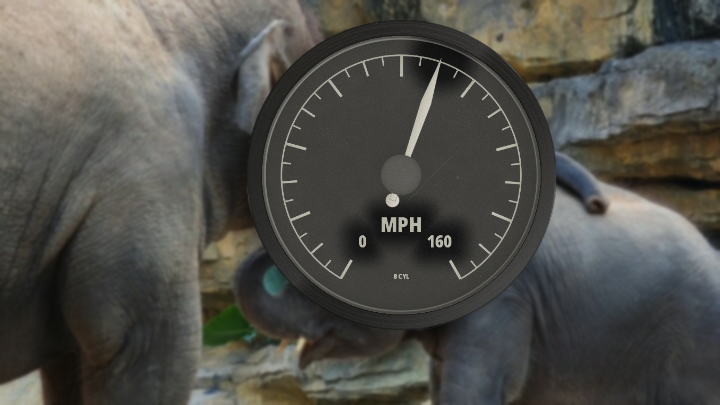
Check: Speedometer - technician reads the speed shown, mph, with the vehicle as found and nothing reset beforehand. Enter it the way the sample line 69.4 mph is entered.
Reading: 90 mph
